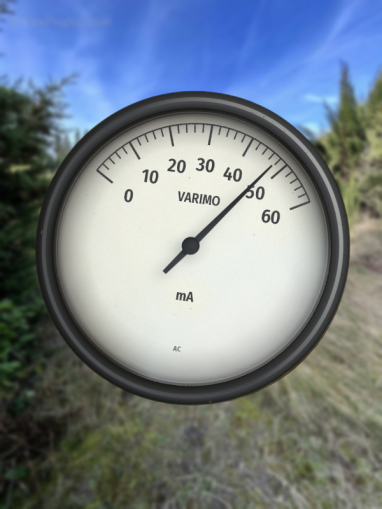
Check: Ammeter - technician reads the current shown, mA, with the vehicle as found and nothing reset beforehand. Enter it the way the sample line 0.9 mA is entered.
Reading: 48 mA
